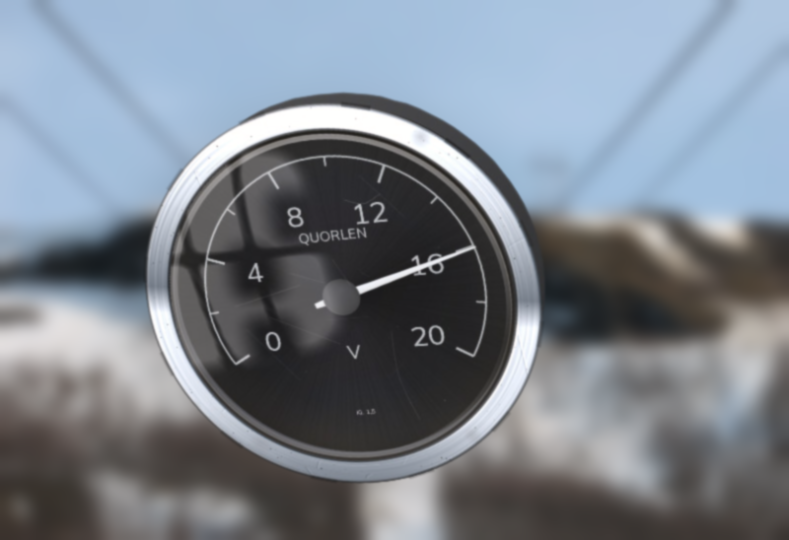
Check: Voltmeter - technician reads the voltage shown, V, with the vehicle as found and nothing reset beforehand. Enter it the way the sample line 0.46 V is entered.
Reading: 16 V
